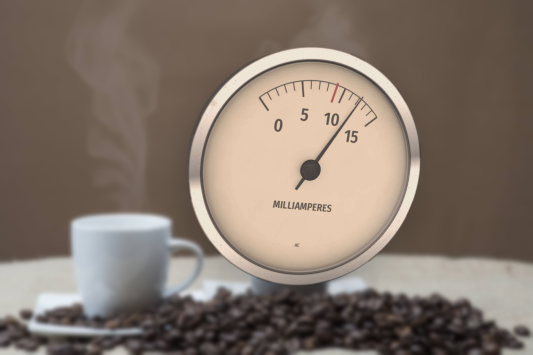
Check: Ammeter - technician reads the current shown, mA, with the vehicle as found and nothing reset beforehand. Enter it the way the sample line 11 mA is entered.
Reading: 12 mA
